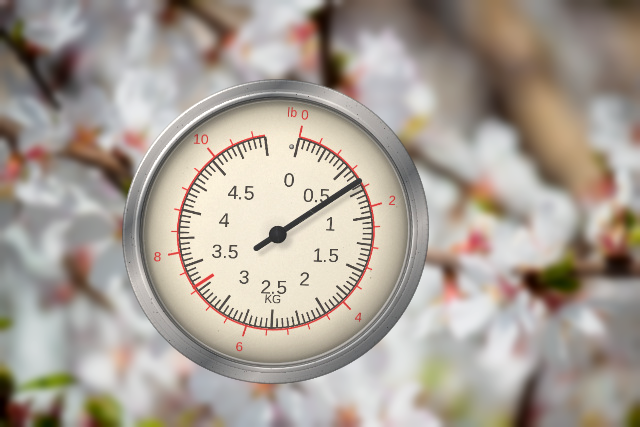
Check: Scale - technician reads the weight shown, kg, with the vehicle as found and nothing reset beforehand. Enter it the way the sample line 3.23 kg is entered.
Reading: 0.65 kg
